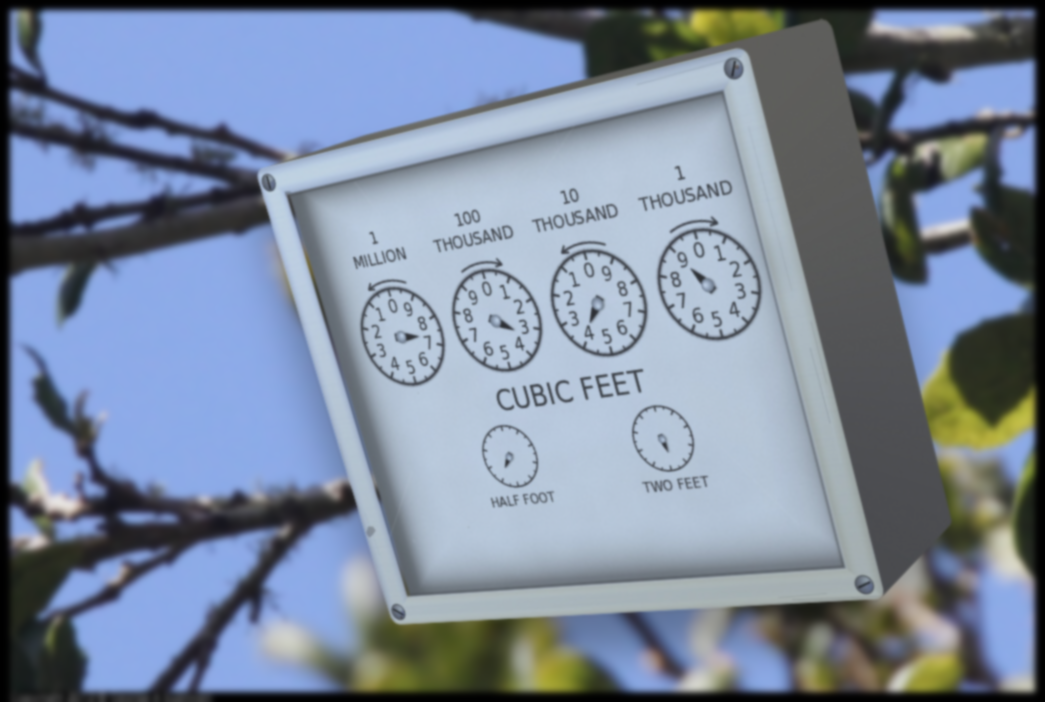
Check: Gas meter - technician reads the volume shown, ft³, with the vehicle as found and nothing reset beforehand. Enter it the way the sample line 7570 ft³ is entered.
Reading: 733900 ft³
